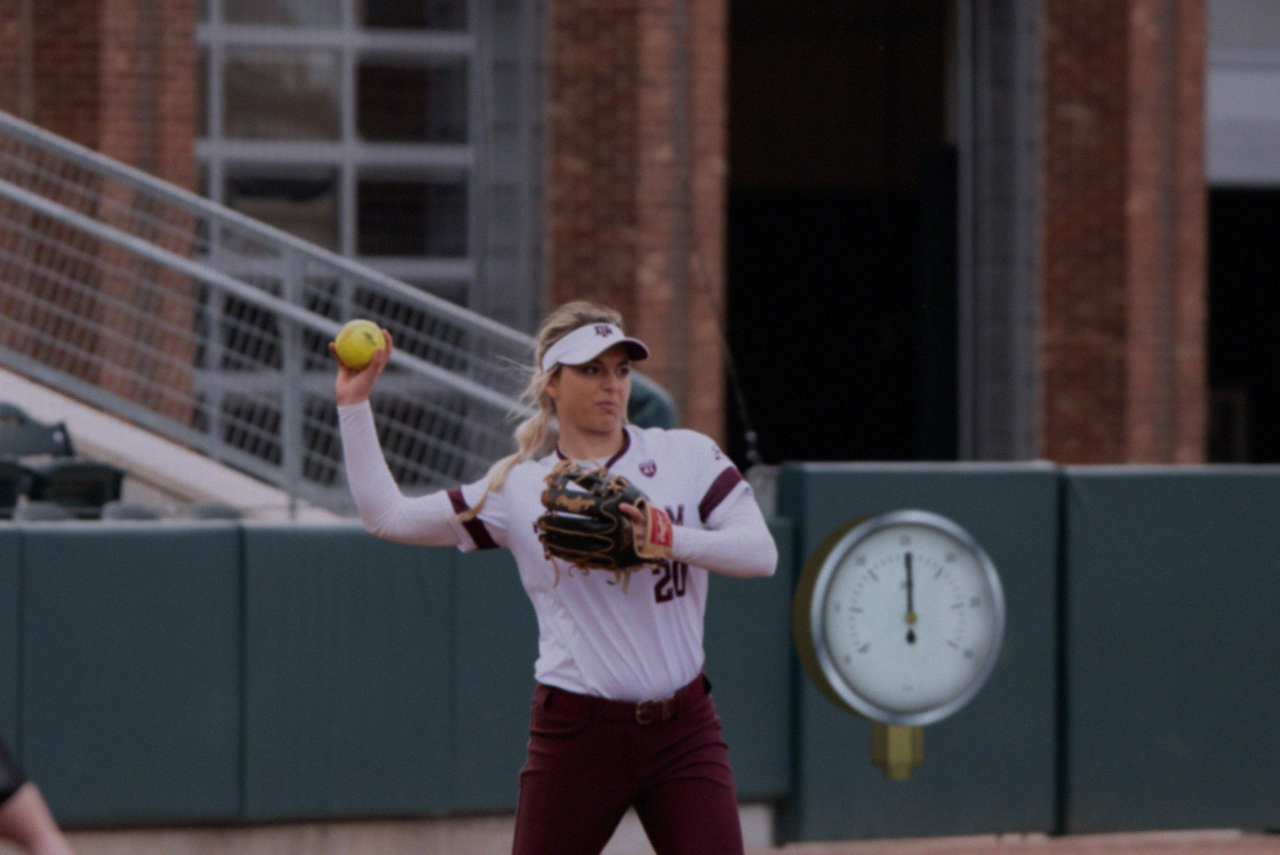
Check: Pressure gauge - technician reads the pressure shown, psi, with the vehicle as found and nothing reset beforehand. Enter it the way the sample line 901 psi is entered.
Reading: 15 psi
